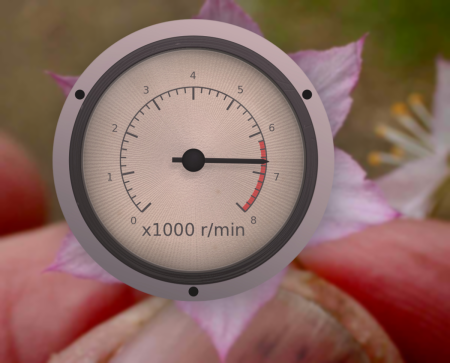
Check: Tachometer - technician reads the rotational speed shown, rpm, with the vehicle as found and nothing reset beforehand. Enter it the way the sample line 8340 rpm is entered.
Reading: 6700 rpm
